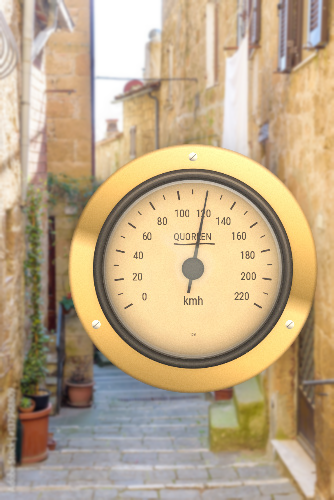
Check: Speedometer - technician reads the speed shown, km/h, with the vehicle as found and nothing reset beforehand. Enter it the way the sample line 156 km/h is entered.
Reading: 120 km/h
